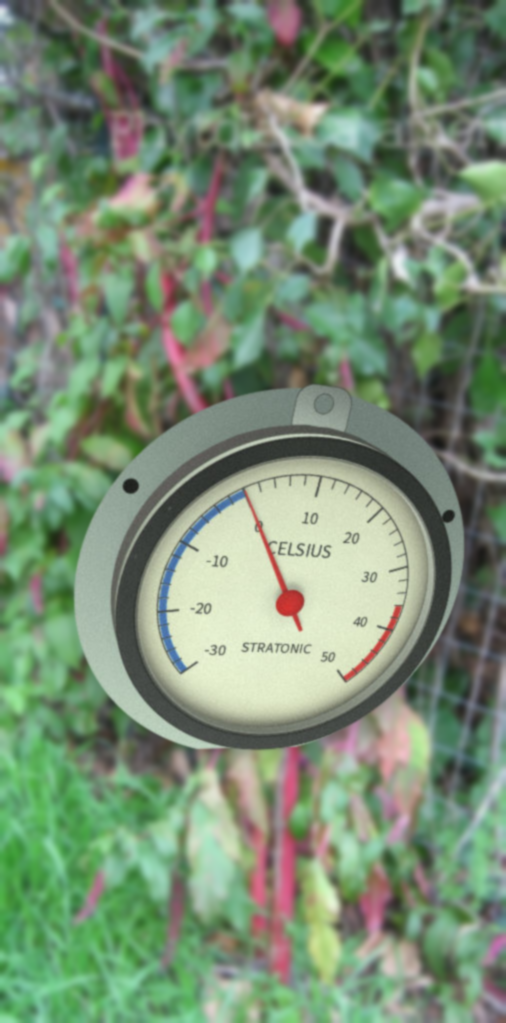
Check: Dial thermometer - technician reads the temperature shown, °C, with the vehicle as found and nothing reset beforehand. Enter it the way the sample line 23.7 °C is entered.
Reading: 0 °C
